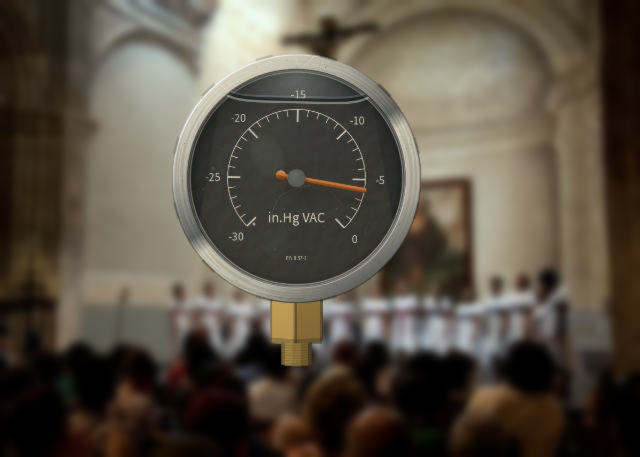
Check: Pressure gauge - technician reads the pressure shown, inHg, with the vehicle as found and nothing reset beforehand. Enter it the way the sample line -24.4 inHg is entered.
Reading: -4 inHg
